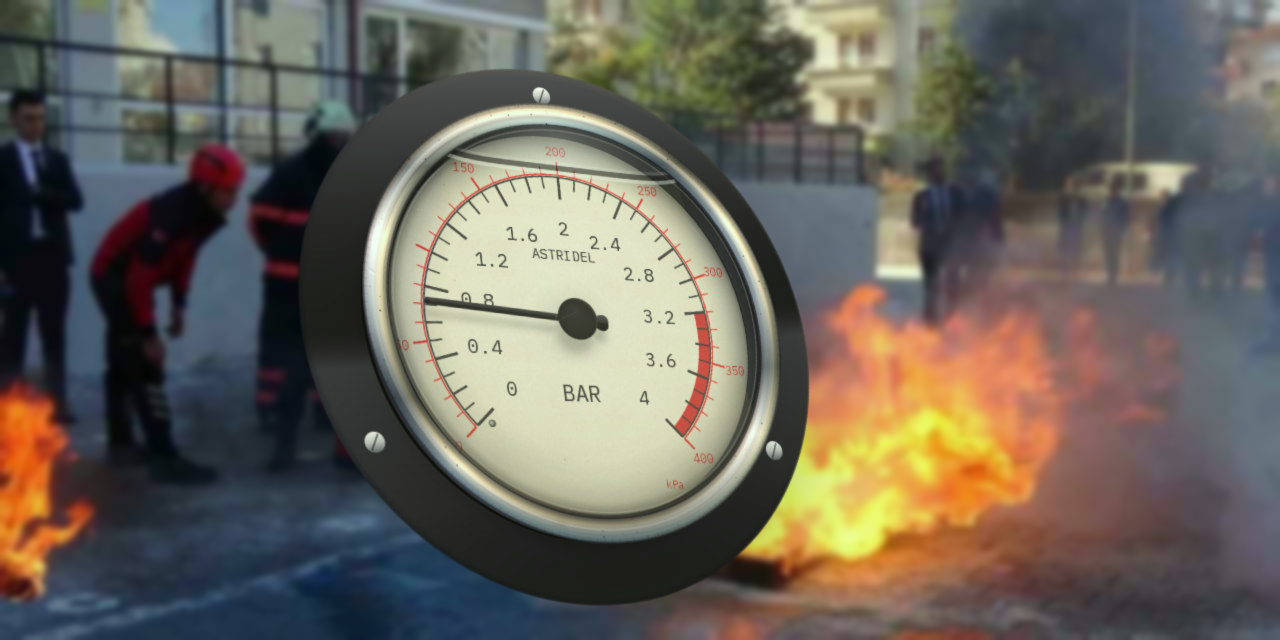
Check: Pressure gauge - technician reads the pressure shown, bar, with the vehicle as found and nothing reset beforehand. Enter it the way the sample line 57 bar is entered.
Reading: 0.7 bar
